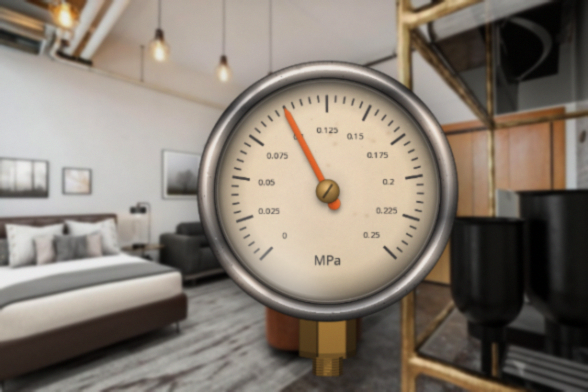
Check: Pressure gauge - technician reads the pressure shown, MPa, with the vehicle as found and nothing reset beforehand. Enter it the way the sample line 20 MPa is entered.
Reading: 0.1 MPa
